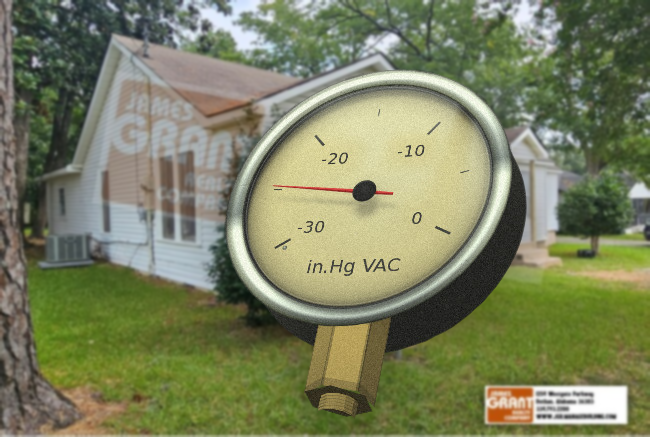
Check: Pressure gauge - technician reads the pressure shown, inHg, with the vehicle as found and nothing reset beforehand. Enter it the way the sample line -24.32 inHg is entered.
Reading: -25 inHg
